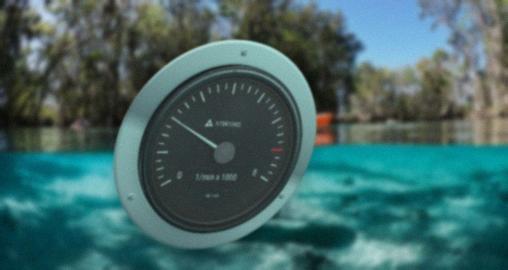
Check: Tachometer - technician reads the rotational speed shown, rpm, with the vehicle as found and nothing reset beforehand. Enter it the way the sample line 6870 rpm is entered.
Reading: 2000 rpm
